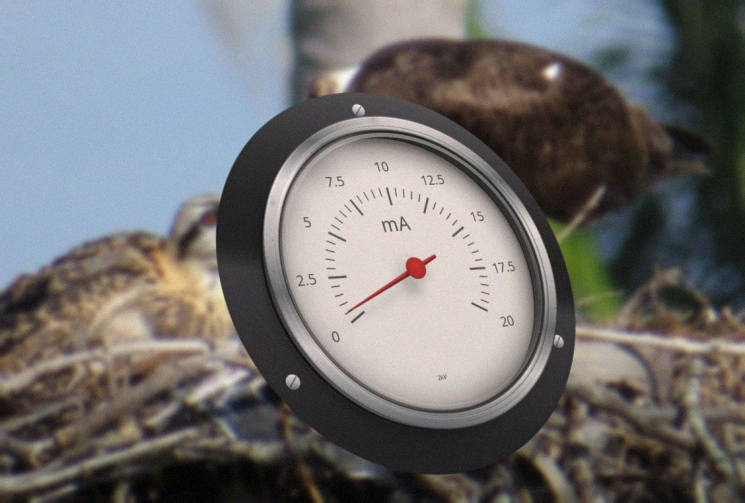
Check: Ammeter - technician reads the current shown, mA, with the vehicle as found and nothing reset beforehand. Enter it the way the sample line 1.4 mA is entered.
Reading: 0.5 mA
